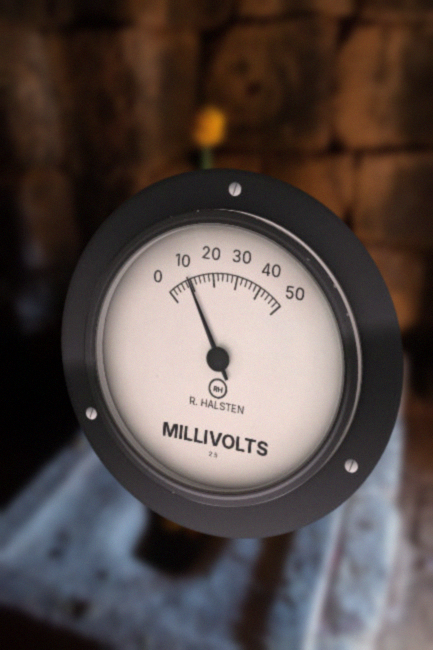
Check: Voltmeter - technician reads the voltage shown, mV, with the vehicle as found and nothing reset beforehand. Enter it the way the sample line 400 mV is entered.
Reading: 10 mV
